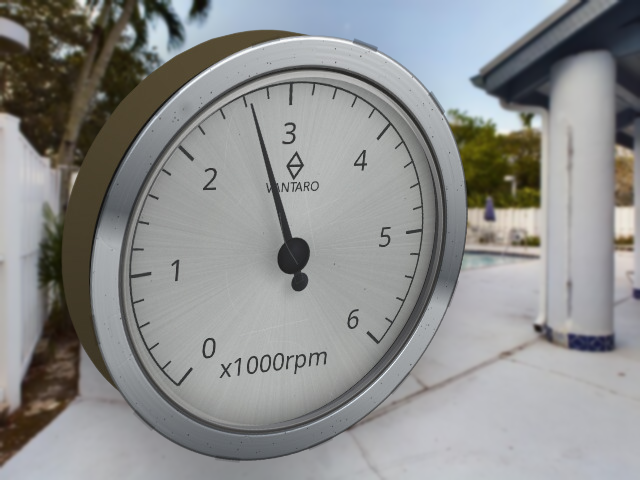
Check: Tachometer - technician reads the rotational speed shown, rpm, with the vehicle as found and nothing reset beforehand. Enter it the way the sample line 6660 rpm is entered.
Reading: 2600 rpm
